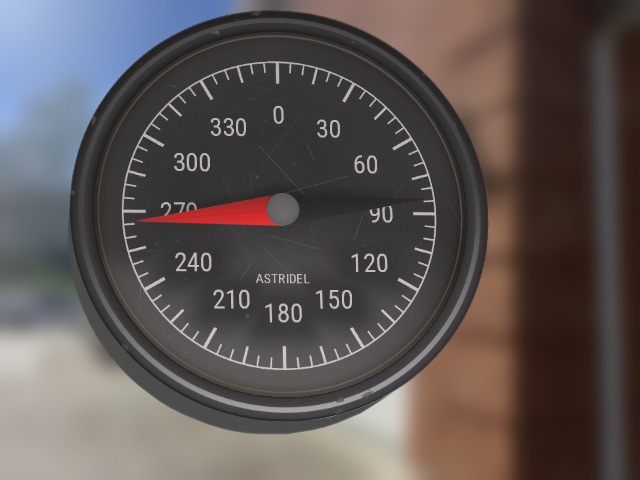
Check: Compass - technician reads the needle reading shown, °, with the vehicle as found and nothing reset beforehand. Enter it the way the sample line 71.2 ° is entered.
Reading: 265 °
